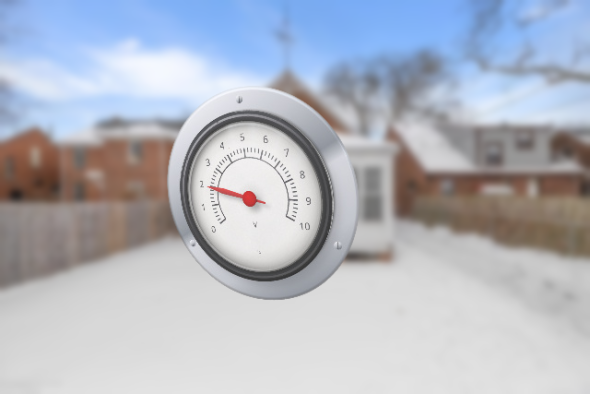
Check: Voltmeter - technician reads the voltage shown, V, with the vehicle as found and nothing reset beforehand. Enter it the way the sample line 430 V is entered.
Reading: 2 V
